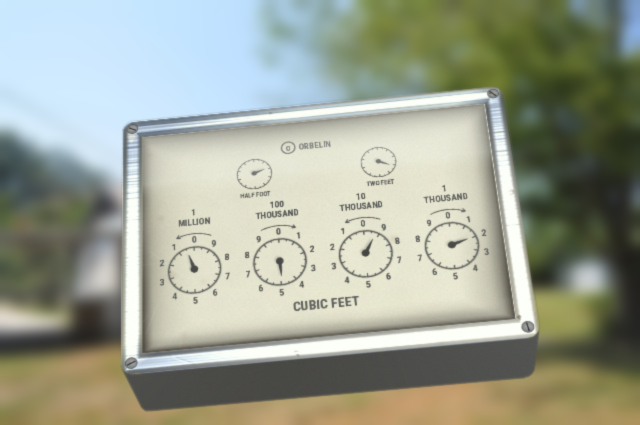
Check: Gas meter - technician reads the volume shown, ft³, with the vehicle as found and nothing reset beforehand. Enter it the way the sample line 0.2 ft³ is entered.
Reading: 49200 ft³
